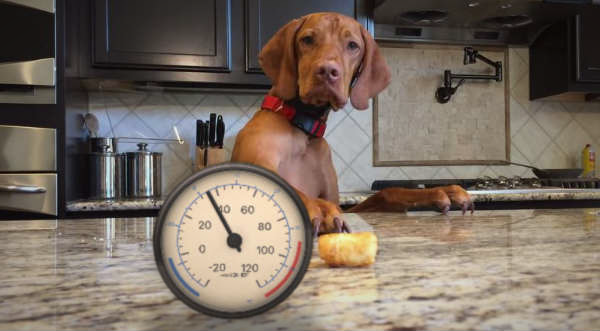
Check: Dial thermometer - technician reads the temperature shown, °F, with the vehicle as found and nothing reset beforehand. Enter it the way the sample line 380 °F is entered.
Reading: 36 °F
